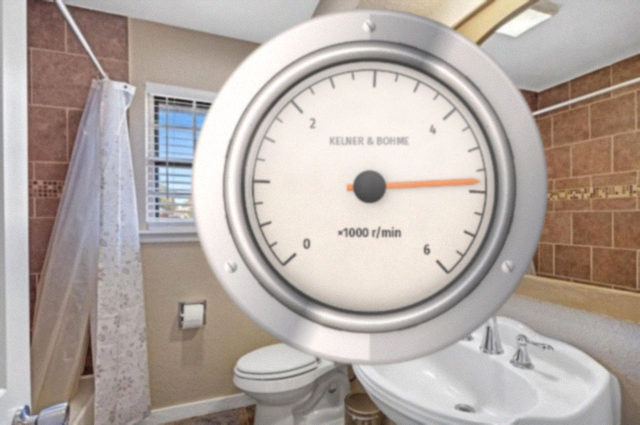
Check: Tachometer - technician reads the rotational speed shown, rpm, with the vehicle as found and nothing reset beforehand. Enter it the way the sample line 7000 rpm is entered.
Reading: 4875 rpm
